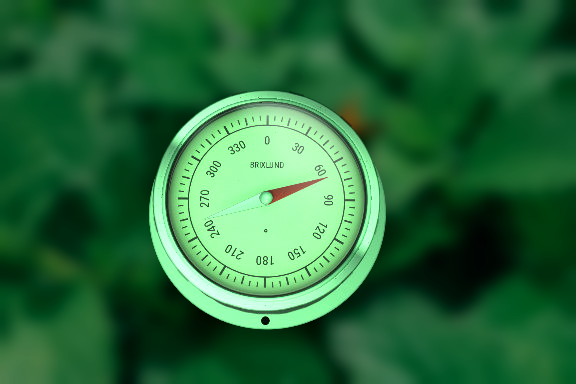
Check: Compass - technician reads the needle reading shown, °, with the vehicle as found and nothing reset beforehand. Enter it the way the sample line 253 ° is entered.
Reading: 70 °
